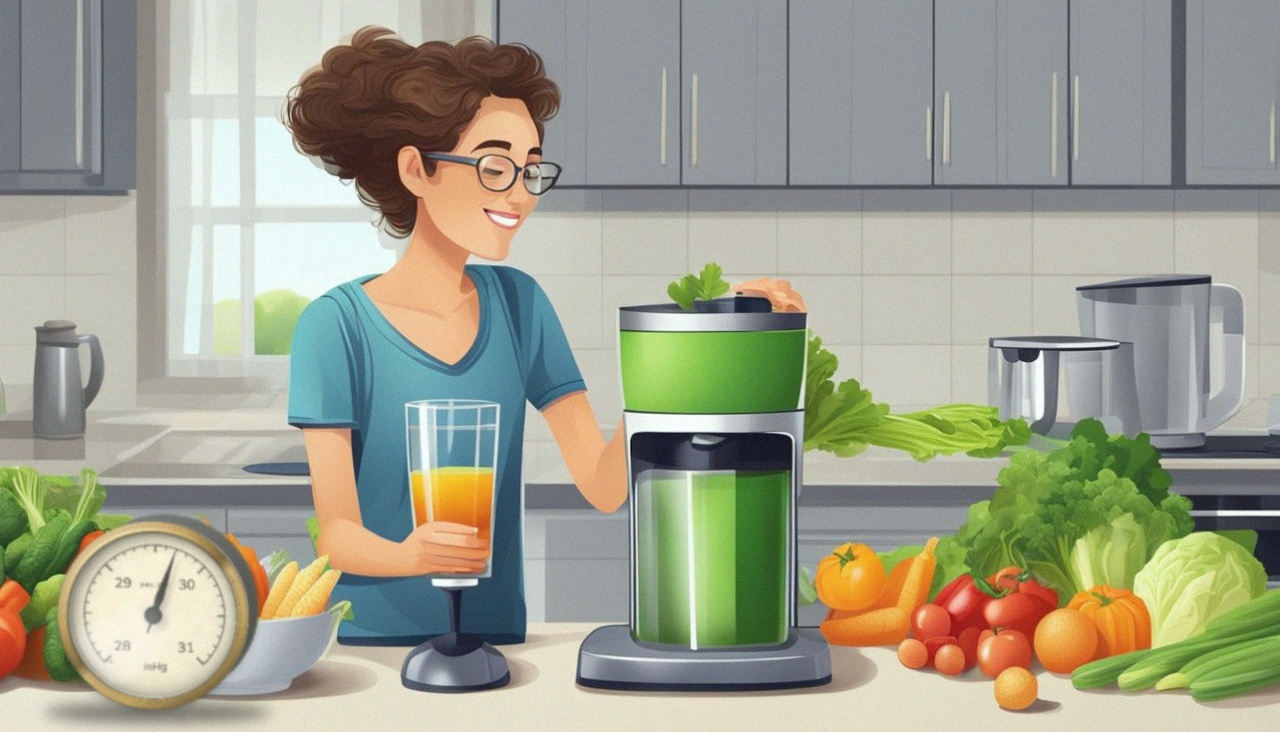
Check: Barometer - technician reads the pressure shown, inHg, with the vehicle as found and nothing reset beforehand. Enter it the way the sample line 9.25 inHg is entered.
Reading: 29.7 inHg
